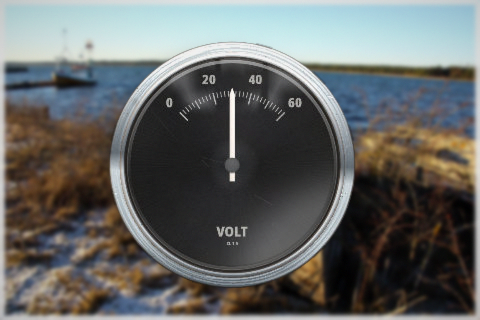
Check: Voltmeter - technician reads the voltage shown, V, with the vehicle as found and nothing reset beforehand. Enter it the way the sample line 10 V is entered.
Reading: 30 V
